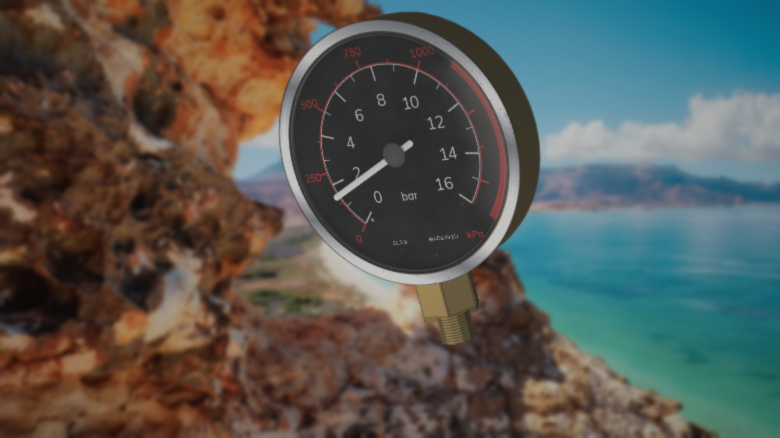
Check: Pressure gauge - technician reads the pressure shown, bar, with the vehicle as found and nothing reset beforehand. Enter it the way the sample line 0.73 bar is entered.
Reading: 1.5 bar
